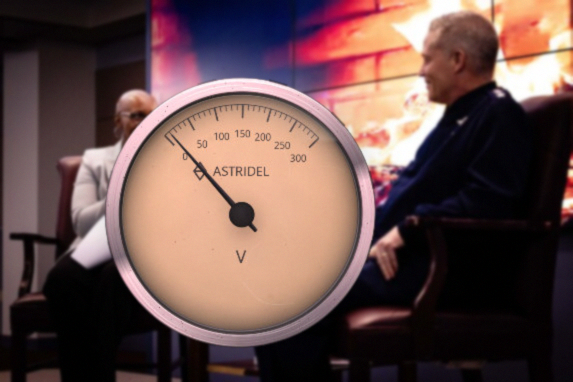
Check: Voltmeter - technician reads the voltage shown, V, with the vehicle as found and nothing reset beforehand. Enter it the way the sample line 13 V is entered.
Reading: 10 V
